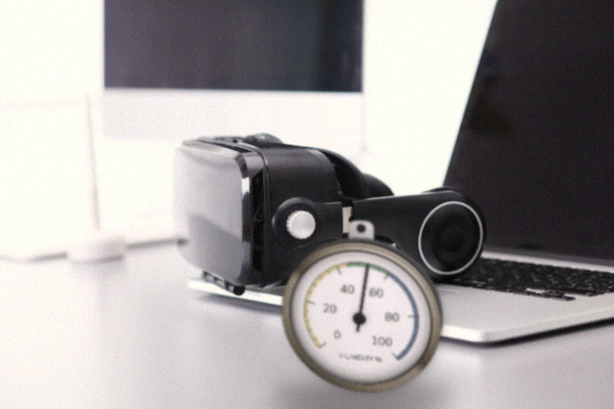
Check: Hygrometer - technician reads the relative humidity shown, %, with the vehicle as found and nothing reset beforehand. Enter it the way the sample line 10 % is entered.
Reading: 52 %
